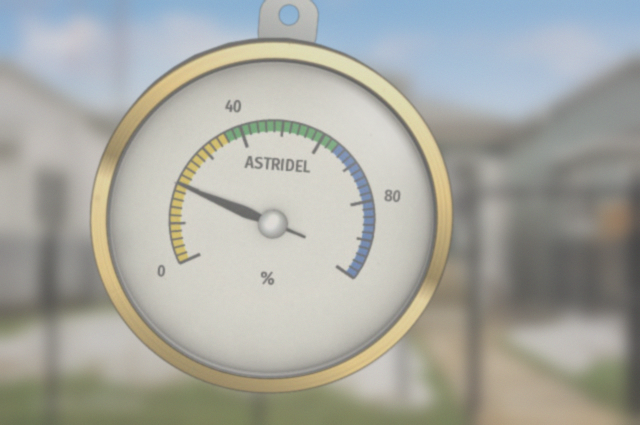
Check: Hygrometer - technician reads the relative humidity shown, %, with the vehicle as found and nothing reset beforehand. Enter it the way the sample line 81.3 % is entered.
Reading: 20 %
